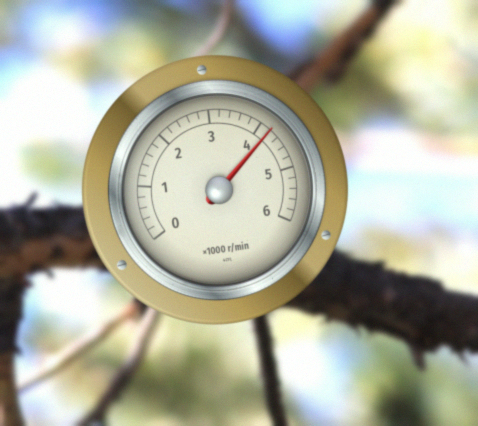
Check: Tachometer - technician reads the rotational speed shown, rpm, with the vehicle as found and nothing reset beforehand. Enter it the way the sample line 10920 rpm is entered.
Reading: 4200 rpm
